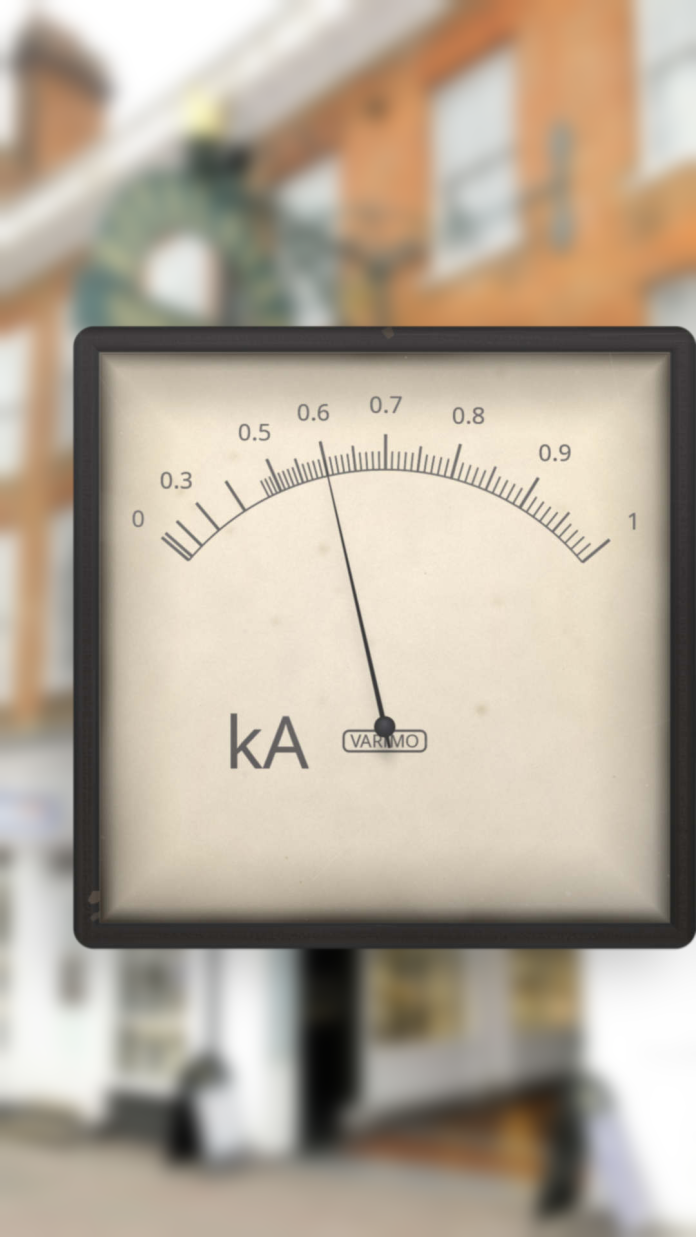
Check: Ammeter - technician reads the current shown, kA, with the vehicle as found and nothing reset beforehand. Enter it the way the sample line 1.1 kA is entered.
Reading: 0.6 kA
